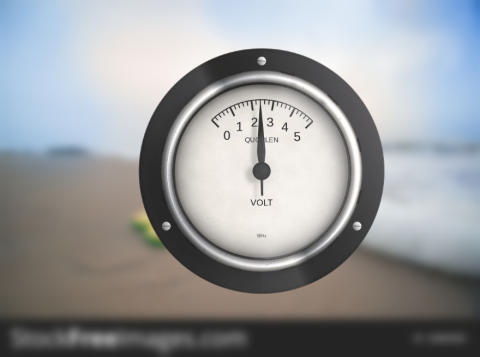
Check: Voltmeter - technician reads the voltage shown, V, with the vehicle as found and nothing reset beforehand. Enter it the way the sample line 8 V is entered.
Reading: 2.4 V
